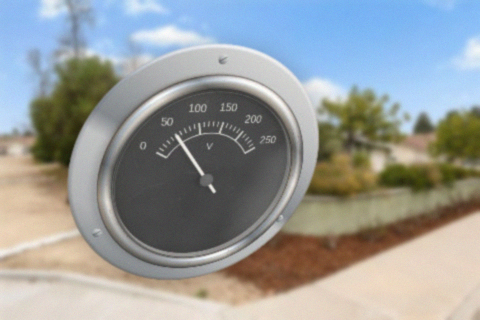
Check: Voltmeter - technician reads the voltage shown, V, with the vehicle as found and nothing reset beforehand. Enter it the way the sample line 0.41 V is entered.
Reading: 50 V
